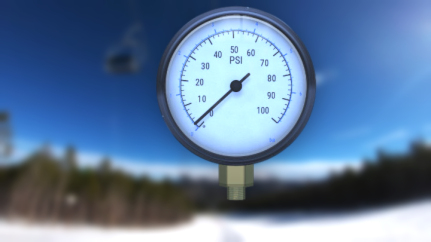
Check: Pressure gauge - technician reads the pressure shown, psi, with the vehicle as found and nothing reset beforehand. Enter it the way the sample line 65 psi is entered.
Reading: 2 psi
